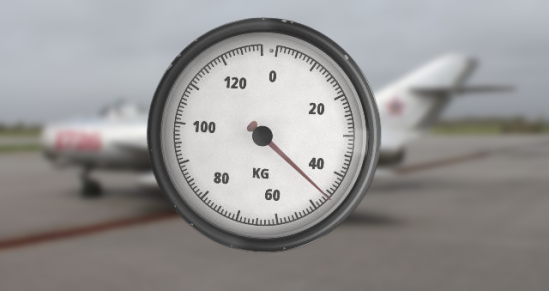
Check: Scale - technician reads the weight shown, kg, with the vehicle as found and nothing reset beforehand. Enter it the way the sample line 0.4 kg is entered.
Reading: 46 kg
